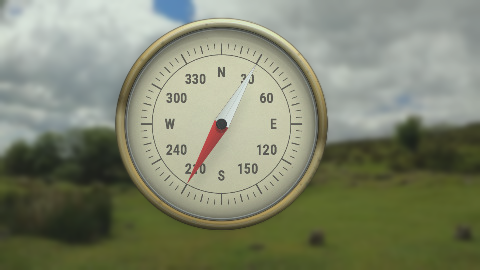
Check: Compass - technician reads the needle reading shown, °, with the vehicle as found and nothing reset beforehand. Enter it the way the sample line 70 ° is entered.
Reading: 210 °
